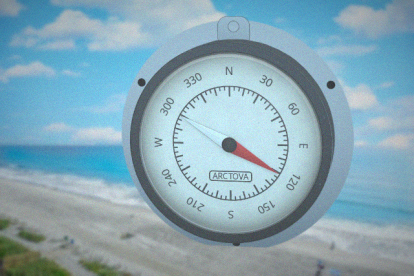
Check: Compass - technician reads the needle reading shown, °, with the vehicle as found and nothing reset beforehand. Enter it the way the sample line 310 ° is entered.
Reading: 120 °
